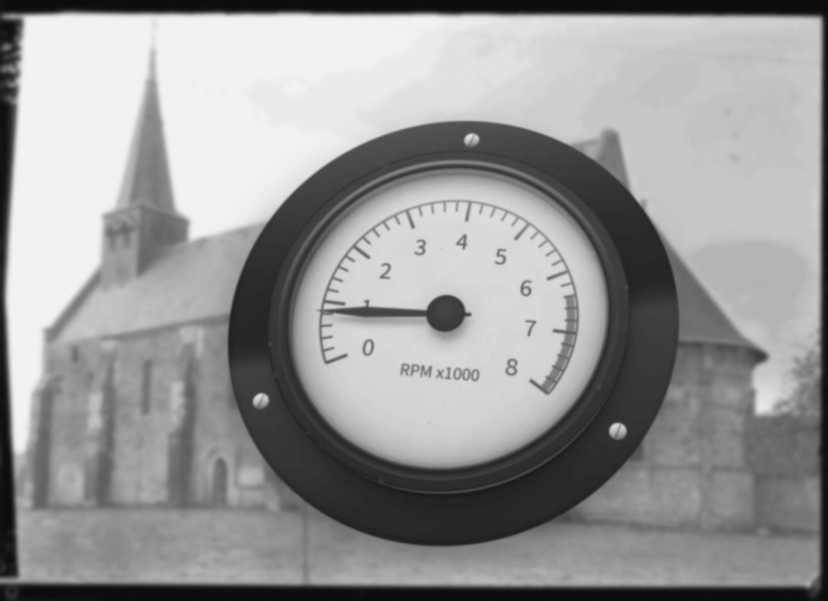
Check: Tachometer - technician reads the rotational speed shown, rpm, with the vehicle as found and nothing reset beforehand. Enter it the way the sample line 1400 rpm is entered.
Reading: 800 rpm
